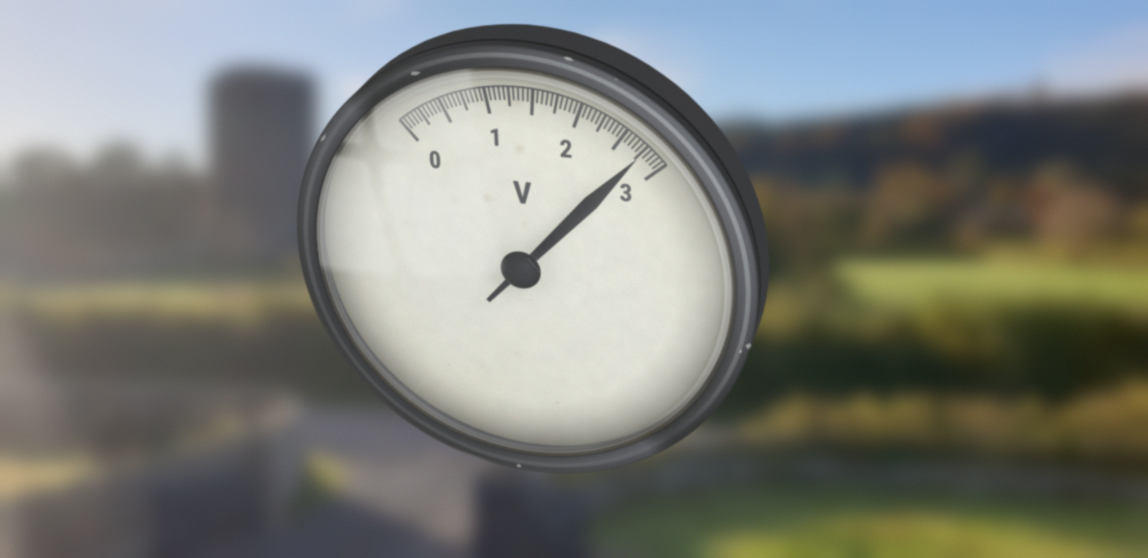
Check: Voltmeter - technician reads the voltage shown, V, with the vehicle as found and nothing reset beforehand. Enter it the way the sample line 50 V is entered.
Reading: 2.75 V
